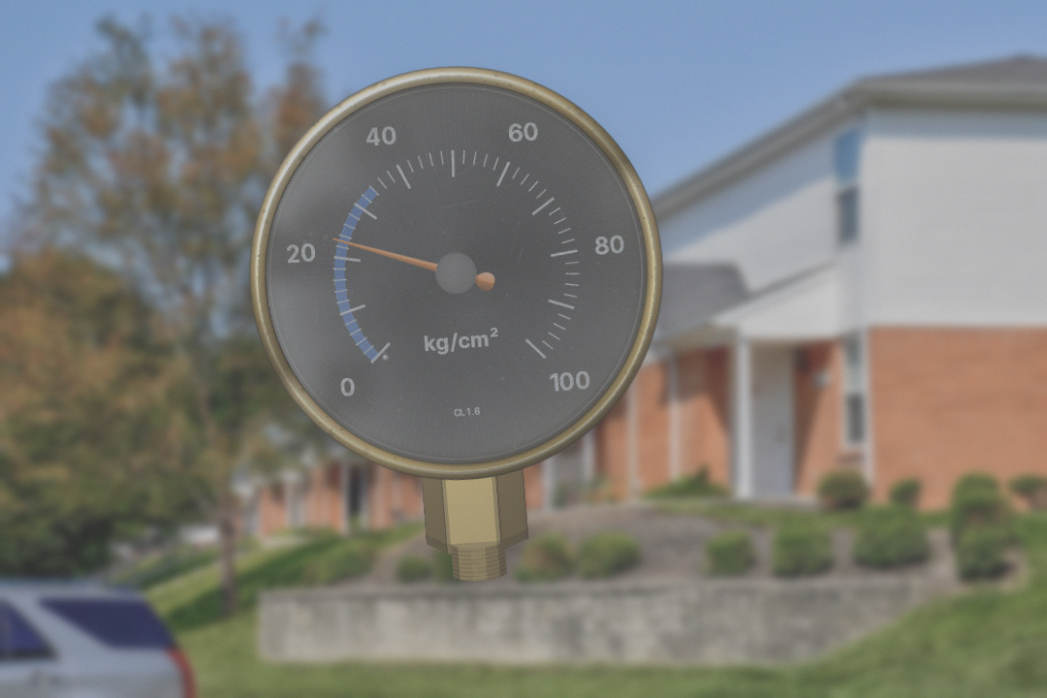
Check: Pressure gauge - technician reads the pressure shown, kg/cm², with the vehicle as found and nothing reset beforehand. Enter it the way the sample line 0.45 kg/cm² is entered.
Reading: 23 kg/cm²
